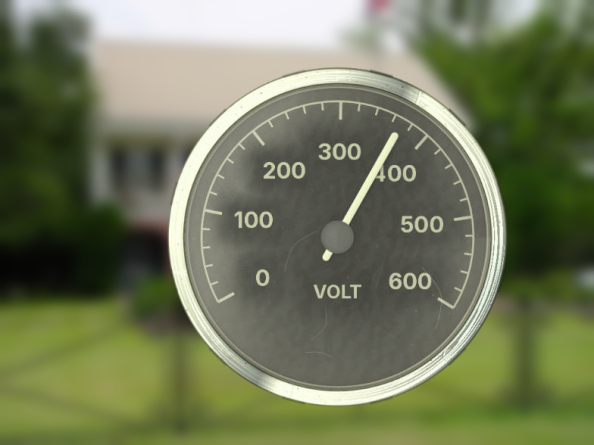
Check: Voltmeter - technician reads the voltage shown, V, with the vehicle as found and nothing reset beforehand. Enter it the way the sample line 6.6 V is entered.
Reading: 370 V
